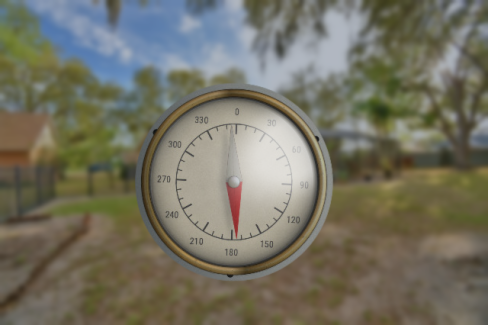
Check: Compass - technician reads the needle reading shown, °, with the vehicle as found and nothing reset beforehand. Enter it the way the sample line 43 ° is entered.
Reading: 175 °
